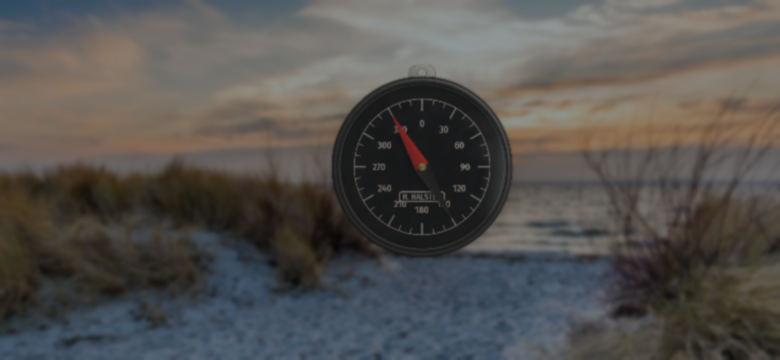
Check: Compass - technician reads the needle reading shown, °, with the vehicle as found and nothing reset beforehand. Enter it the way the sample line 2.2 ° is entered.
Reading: 330 °
